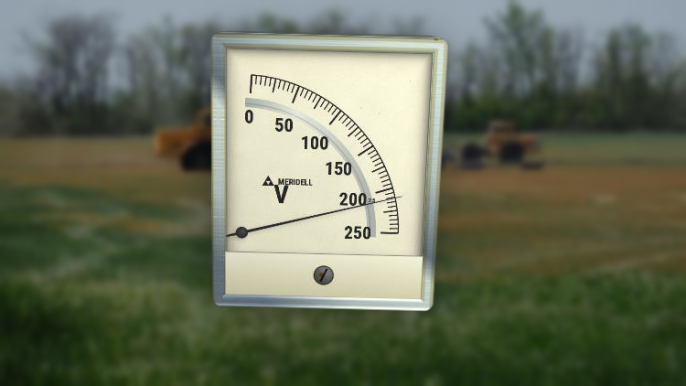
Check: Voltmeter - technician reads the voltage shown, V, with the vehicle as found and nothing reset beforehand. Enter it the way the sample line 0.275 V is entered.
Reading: 210 V
